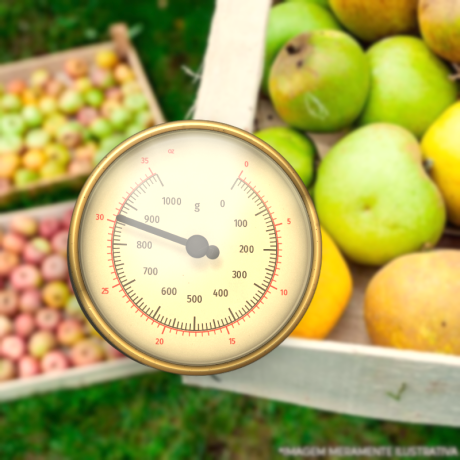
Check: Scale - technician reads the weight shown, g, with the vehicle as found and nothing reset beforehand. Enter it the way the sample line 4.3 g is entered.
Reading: 860 g
